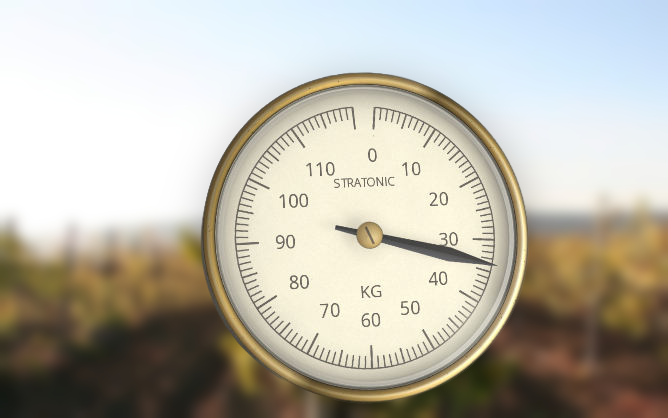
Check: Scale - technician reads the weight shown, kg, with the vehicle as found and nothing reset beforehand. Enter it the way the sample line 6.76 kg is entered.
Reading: 34 kg
